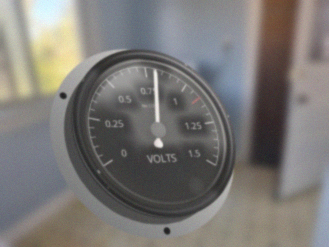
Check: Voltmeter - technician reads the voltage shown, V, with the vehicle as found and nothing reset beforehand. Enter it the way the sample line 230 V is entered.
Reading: 0.8 V
